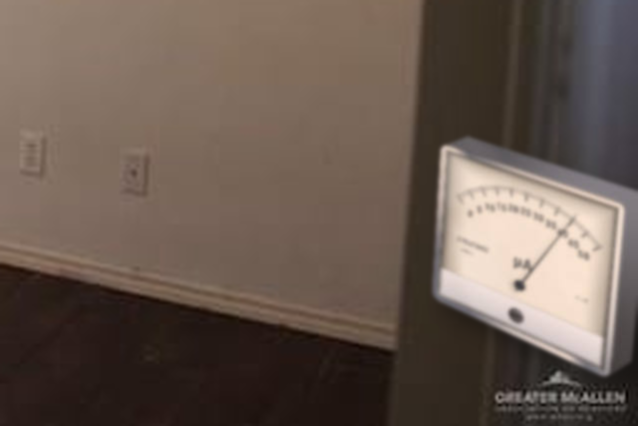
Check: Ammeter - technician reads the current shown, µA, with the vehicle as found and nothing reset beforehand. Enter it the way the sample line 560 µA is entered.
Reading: 40 µA
